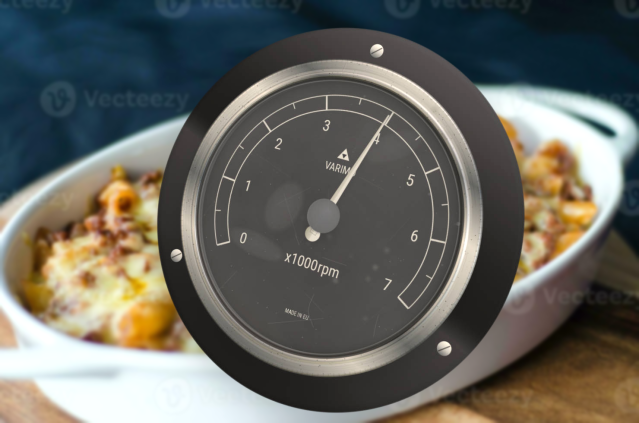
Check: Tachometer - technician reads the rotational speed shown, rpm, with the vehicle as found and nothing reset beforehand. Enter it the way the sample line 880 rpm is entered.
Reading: 4000 rpm
